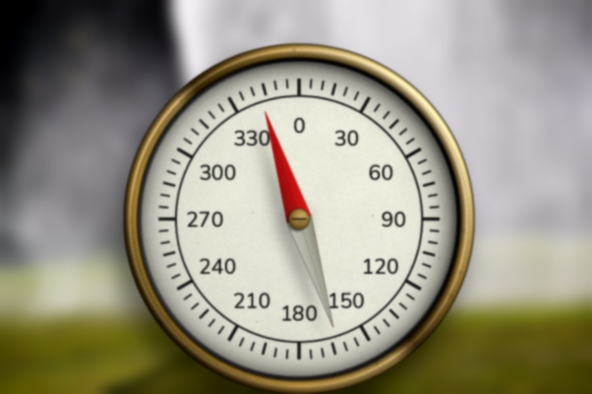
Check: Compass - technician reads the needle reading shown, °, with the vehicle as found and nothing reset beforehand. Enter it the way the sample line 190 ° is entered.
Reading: 342.5 °
